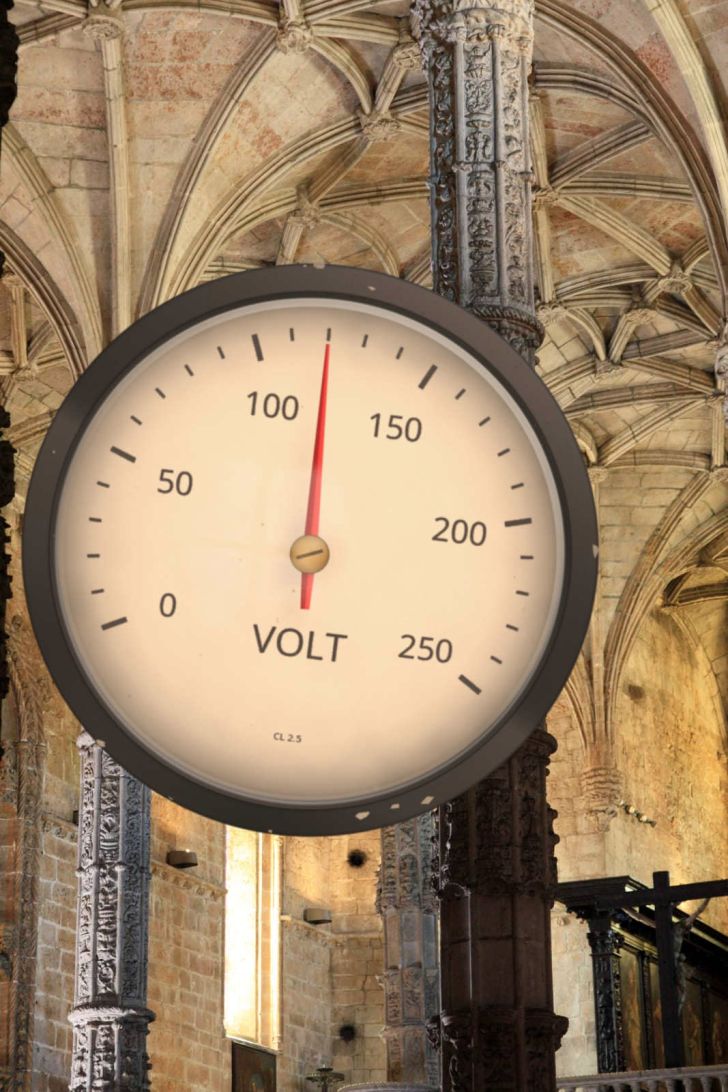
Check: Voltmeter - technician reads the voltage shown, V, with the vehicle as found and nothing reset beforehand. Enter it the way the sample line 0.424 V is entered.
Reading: 120 V
